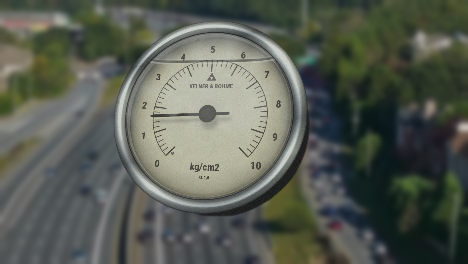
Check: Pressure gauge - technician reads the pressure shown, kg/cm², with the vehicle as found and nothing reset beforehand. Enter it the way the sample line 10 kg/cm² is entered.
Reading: 1.6 kg/cm²
